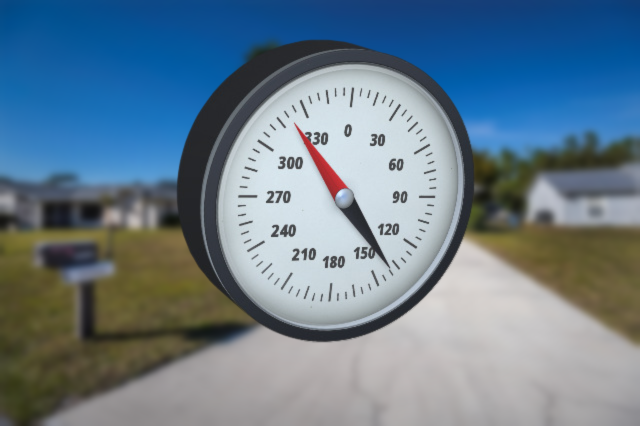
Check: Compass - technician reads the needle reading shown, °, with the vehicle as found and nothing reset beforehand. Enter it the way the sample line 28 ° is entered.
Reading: 320 °
